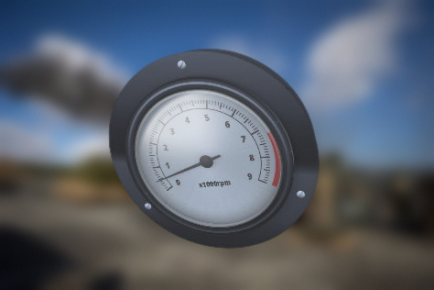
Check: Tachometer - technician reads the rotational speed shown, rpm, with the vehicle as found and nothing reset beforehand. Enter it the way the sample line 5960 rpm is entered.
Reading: 500 rpm
